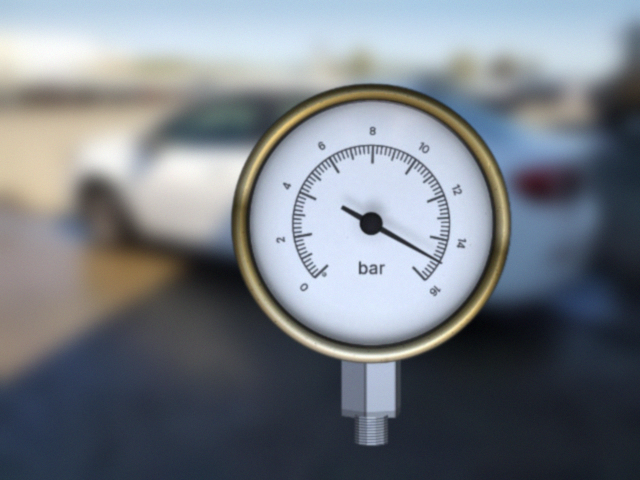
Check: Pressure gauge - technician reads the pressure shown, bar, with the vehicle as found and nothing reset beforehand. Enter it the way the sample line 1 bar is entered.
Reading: 15 bar
